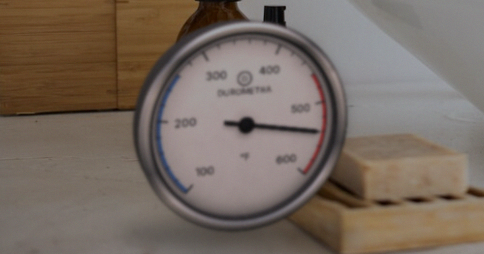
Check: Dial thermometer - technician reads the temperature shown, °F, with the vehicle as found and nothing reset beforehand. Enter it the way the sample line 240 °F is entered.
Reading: 540 °F
